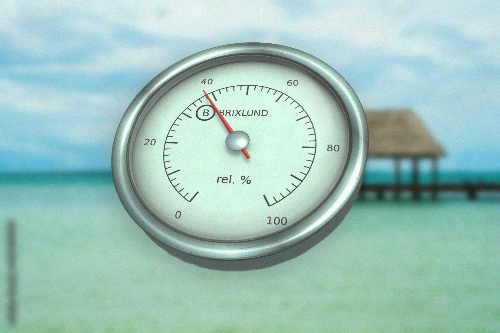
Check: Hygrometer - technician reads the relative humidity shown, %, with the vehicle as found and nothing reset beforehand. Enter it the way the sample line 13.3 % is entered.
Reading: 38 %
